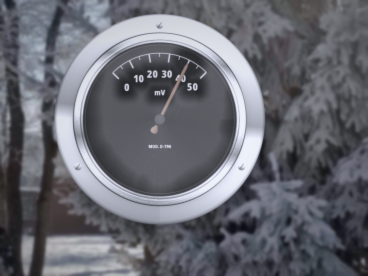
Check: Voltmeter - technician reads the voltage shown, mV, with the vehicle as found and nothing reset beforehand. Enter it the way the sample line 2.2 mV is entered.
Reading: 40 mV
